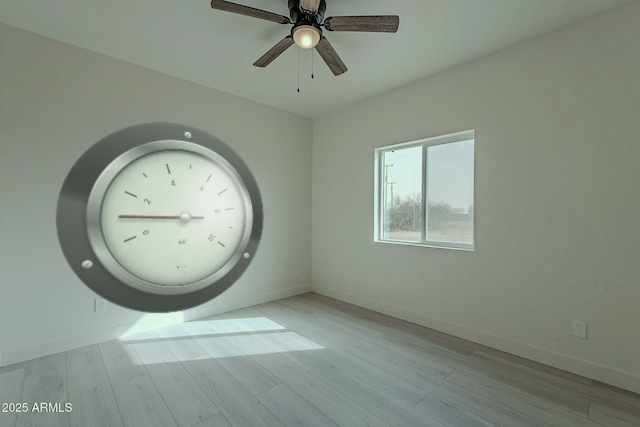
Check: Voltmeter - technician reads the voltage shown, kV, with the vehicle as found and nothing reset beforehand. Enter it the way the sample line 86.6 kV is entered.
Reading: 1 kV
